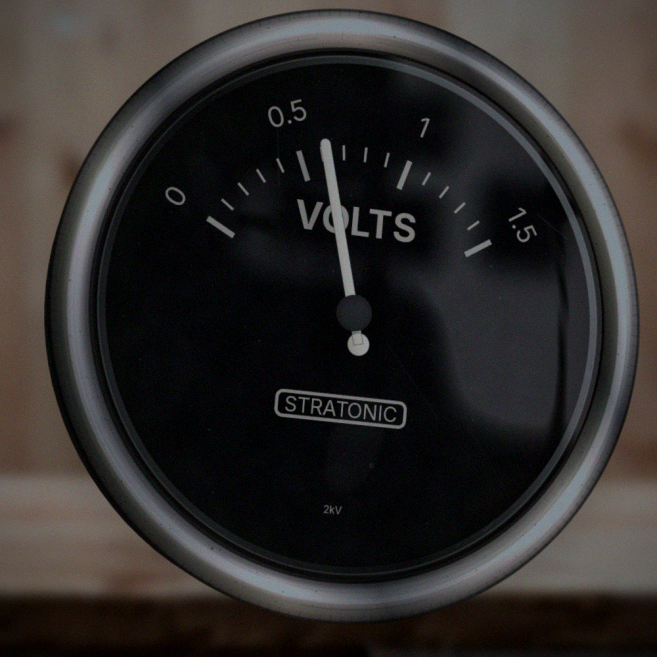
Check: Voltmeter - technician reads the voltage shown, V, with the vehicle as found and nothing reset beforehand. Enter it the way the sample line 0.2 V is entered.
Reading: 0.6 V
